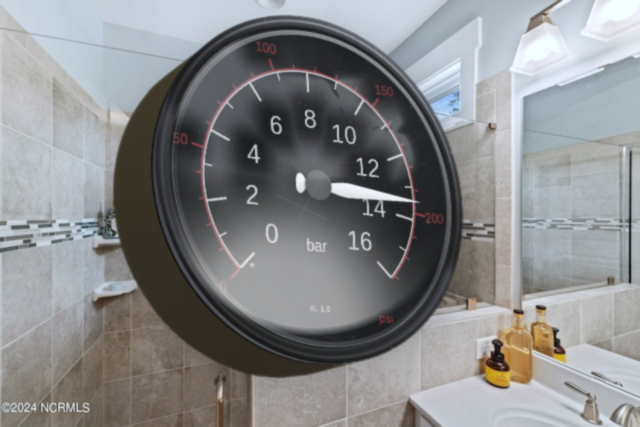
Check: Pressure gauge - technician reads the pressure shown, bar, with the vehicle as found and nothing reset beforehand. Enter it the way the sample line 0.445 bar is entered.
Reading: 13.5 bar
